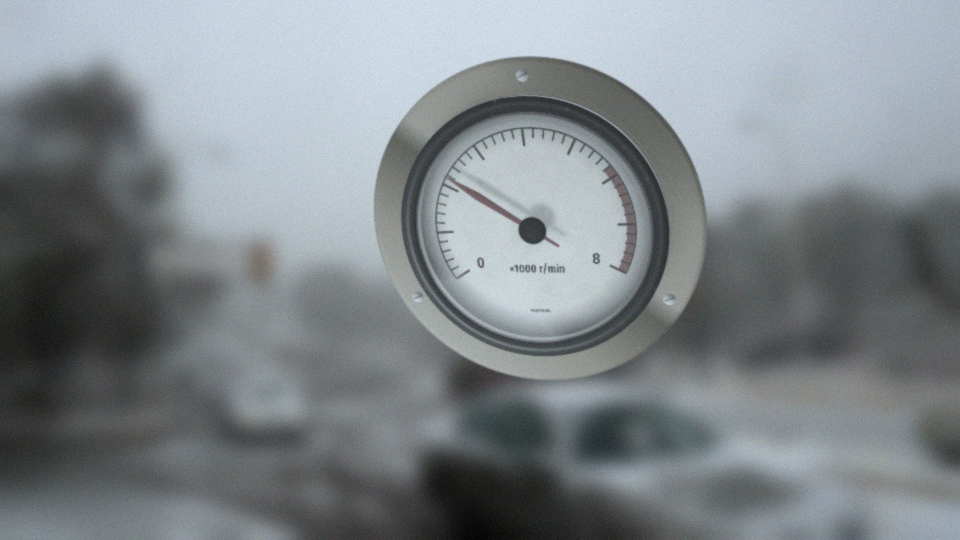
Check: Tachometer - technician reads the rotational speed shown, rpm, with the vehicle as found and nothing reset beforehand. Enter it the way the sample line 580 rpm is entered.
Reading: 2200 rpm
